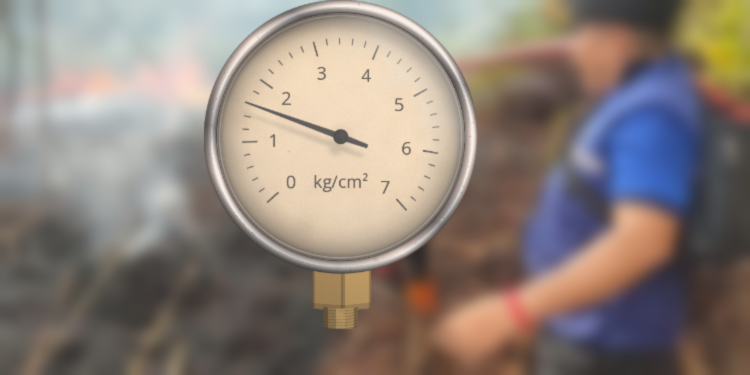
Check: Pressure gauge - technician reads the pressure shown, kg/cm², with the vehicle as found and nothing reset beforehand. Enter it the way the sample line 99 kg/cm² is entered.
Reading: 1.6 kg/cm²
